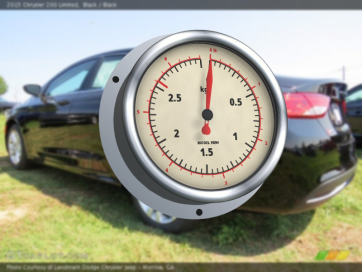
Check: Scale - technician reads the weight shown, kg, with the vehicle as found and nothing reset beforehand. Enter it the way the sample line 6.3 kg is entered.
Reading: 0 kg
